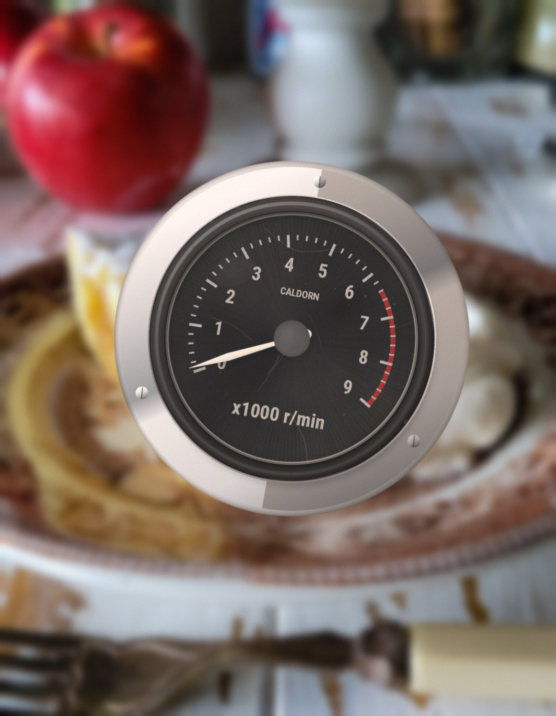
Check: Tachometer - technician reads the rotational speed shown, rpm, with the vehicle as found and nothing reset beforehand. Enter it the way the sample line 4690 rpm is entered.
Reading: 100 rpm
